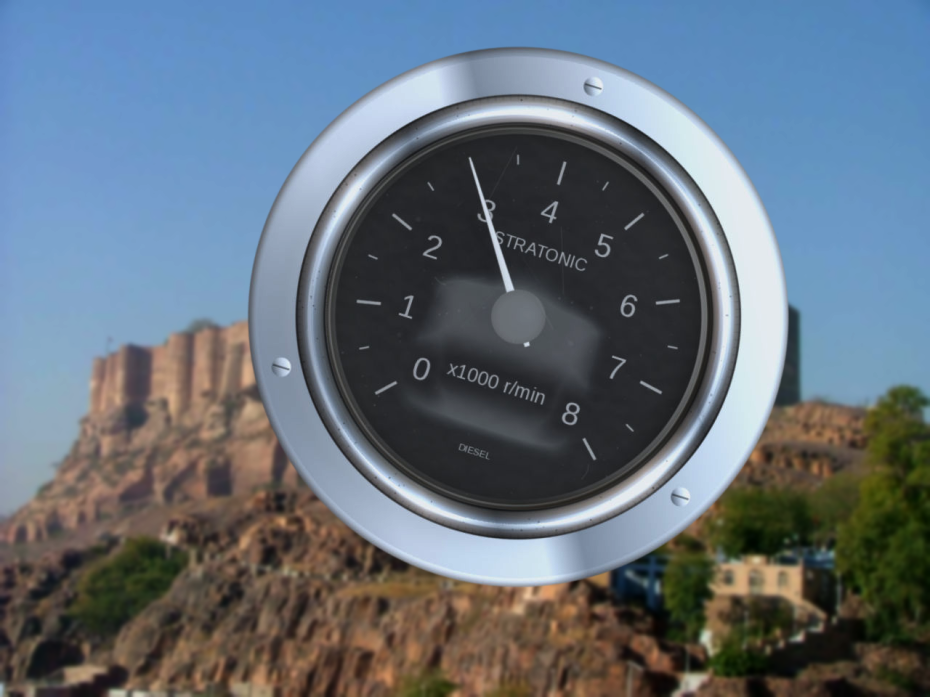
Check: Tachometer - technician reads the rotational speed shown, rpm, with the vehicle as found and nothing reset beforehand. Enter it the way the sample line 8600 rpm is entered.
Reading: 3000 rpm
